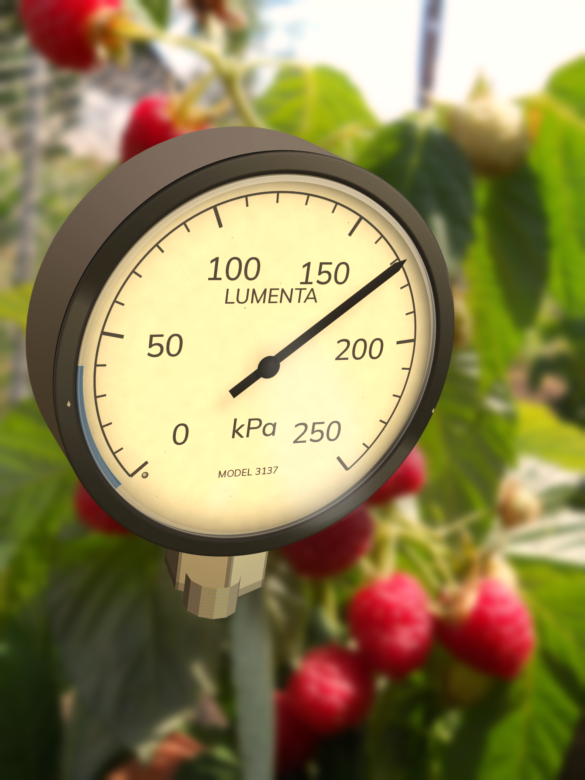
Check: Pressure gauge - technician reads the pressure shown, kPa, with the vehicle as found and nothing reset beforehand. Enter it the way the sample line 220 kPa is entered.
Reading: 170 kPa
